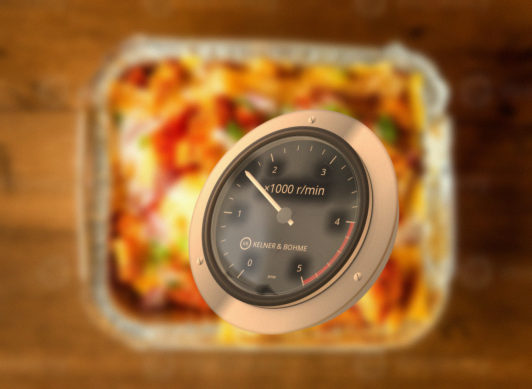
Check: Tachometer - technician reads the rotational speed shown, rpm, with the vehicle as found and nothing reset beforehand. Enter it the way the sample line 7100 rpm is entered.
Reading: 1600 rpm
